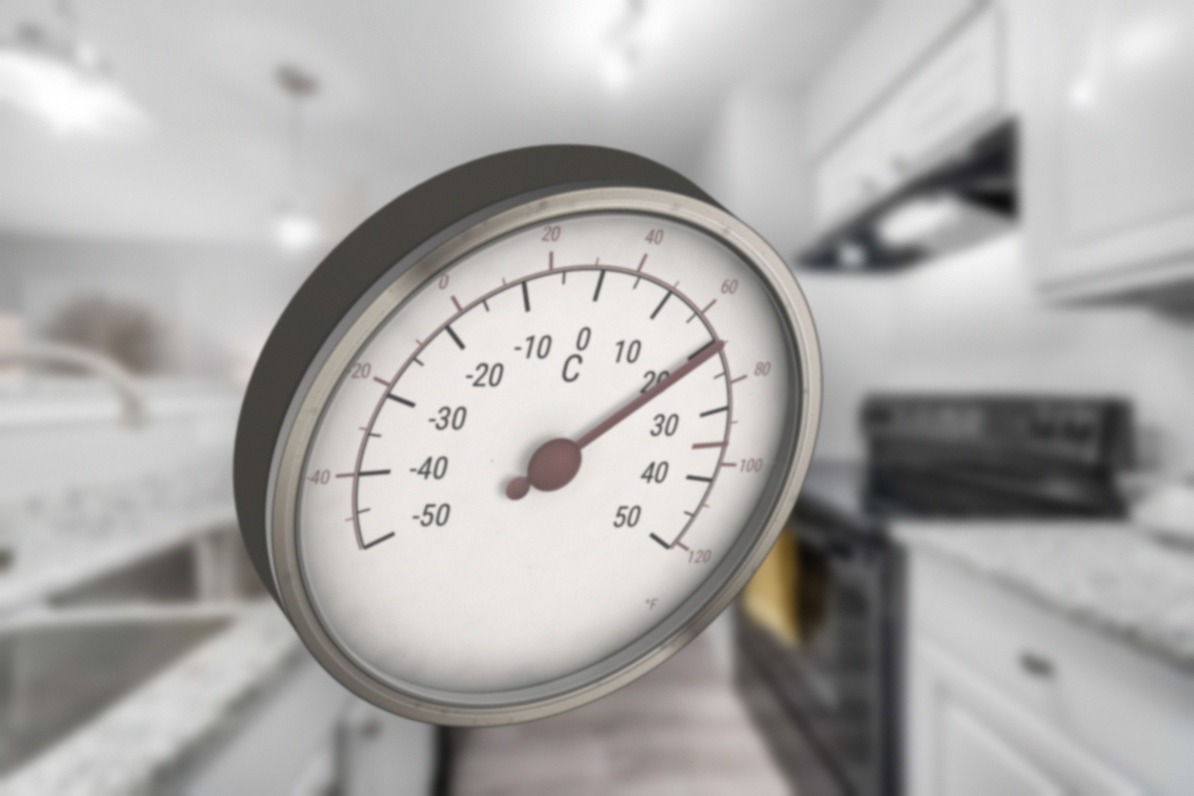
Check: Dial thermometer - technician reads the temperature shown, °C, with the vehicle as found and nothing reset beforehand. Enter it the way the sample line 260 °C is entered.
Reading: 20 °C
